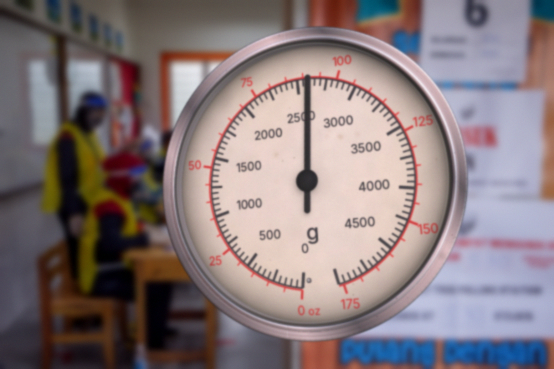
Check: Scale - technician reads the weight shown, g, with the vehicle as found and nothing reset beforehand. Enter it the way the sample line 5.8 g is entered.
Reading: 2600 g
